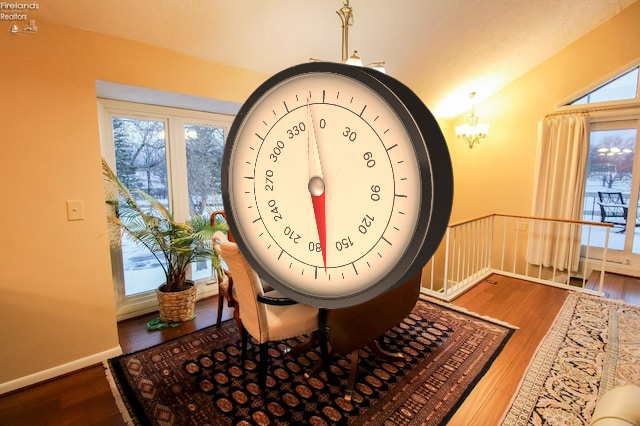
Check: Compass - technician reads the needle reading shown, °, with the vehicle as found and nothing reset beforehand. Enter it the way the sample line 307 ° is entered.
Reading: 170 °
